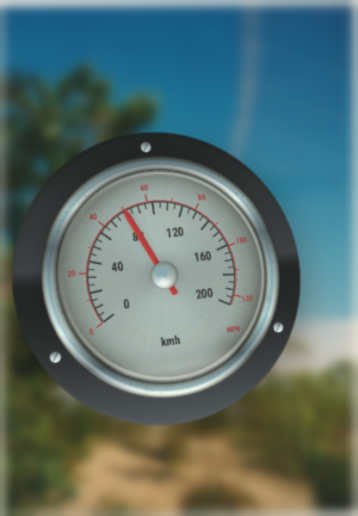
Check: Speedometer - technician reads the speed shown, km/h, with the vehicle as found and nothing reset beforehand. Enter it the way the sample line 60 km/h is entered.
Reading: 80 km/h
